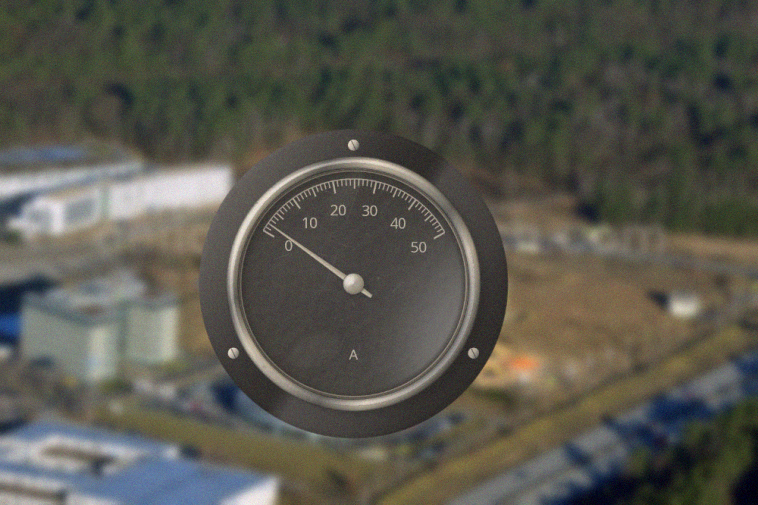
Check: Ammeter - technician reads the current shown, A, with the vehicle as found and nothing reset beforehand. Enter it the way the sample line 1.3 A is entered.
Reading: 2 A
